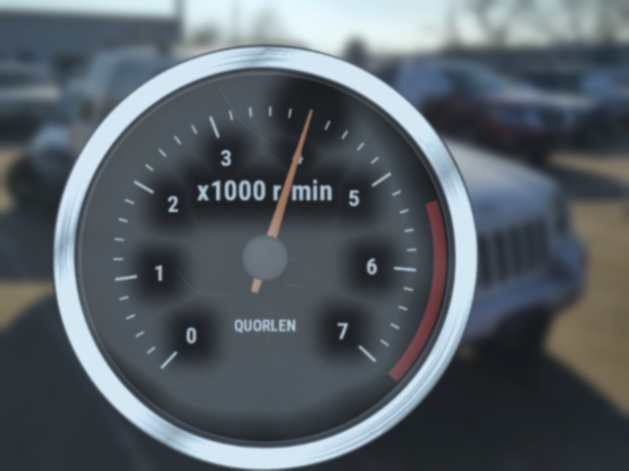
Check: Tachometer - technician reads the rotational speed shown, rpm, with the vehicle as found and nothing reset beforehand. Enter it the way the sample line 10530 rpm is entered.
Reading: 4000 rpm
